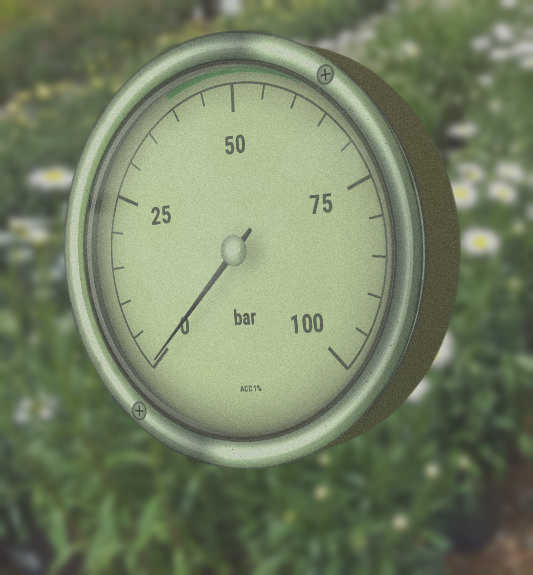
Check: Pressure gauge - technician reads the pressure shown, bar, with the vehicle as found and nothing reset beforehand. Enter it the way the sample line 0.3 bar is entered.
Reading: 0 bar
